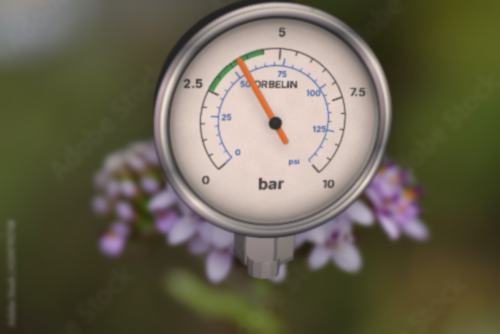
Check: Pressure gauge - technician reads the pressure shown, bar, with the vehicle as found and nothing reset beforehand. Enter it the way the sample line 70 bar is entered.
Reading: 3.75 bar
